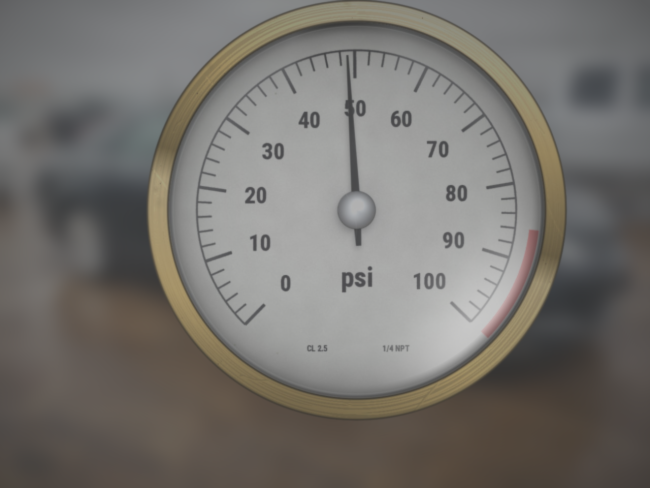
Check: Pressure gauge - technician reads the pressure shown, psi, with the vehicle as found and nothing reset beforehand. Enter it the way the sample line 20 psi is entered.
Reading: 49 psi
